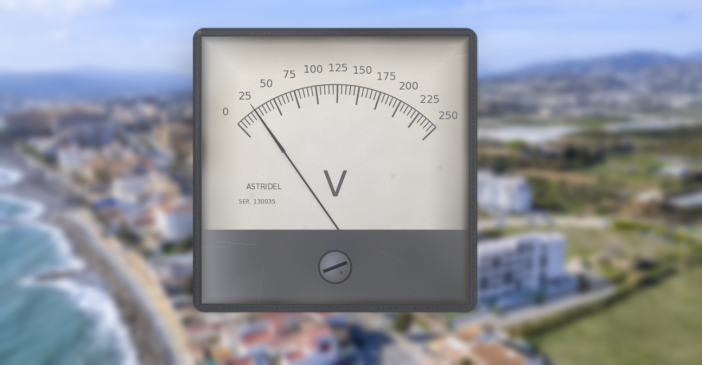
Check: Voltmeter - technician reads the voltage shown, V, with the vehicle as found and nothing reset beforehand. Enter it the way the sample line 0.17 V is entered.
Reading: 25 V
